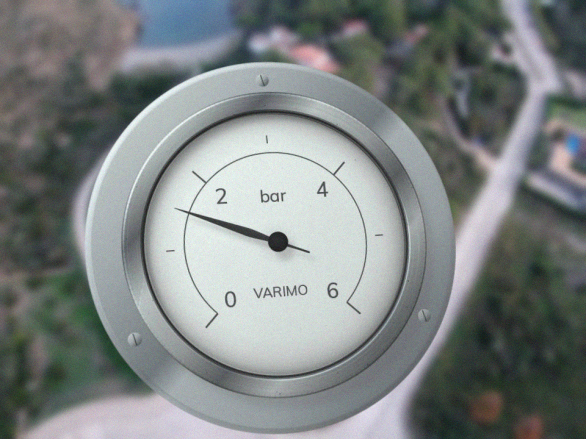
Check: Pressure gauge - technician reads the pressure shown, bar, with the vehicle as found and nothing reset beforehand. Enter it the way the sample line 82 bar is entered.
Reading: 1.5 bar
